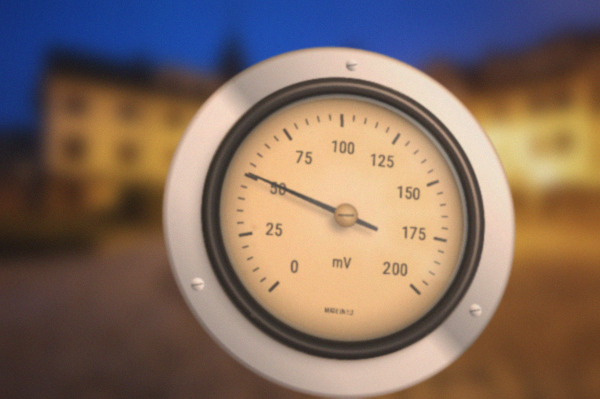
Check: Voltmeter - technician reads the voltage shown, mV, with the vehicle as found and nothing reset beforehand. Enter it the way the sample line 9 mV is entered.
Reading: 50 mV
